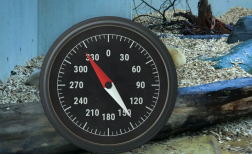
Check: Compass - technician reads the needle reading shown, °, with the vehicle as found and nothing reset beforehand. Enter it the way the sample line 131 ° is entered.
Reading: 325 °
